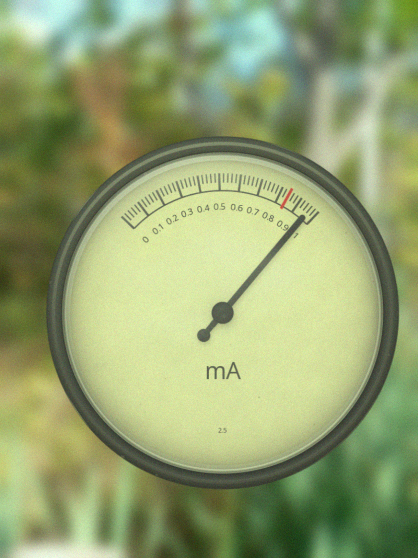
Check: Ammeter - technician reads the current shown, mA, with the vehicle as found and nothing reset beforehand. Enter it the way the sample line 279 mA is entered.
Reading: 0.96 mA
